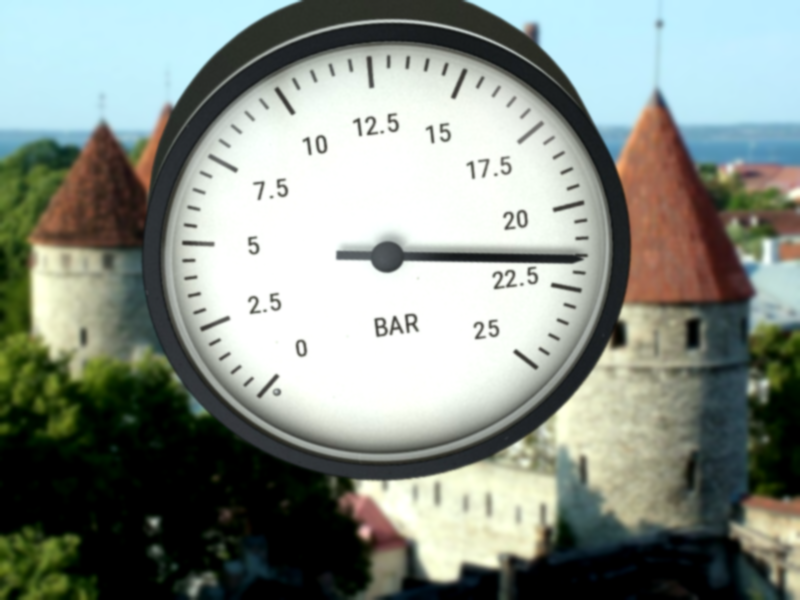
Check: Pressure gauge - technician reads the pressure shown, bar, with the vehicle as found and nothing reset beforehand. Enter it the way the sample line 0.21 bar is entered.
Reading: 21.5 bar
